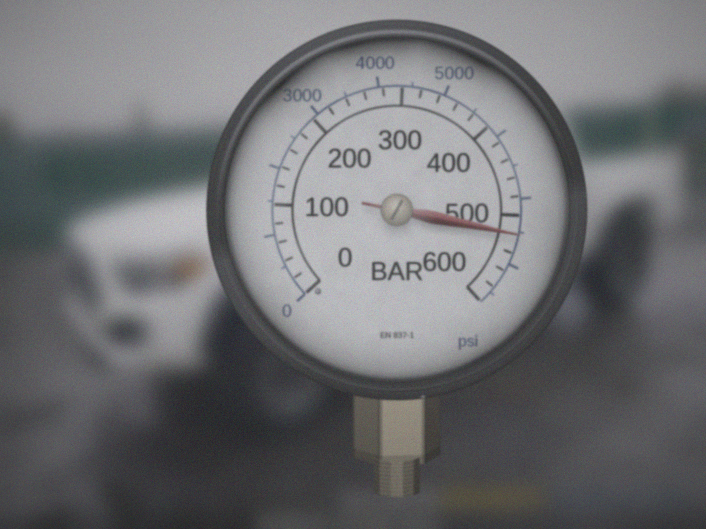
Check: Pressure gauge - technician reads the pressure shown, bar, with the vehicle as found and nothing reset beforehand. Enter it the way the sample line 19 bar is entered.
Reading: 520 bar
